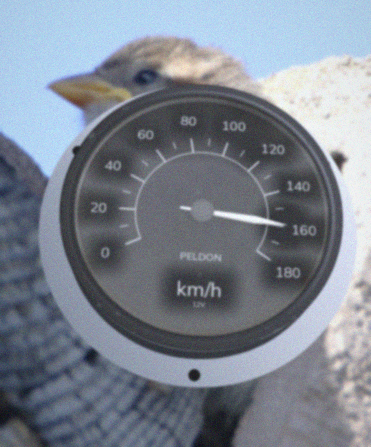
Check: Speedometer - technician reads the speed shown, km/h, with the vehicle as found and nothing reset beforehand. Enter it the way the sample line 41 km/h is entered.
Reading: 160 km/h
